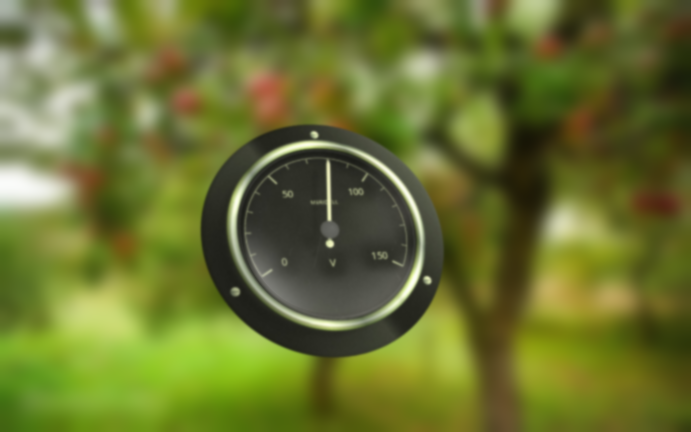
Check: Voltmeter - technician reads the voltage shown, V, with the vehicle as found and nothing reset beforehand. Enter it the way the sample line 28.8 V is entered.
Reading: 80 V
